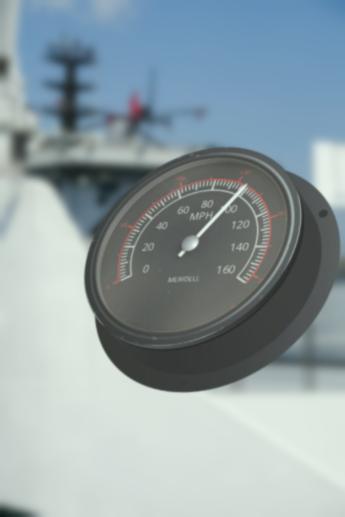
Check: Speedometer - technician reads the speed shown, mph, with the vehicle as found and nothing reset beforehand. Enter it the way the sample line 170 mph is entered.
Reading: 100 mph
